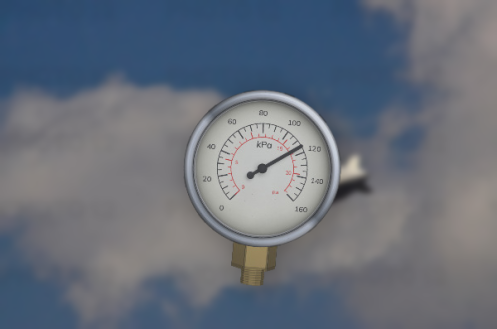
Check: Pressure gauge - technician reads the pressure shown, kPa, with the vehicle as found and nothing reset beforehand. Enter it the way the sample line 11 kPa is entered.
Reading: 115 kPa
